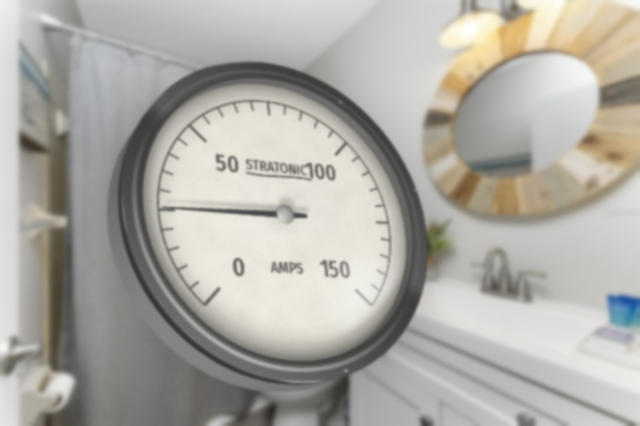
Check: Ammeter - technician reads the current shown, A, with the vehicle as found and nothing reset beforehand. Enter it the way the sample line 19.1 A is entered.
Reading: 25 A
